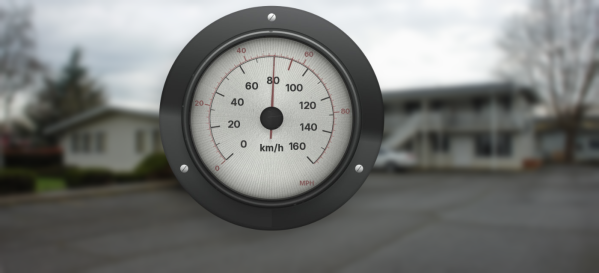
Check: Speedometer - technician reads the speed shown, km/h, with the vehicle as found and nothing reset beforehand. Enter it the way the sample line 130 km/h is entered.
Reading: 80 km/h
